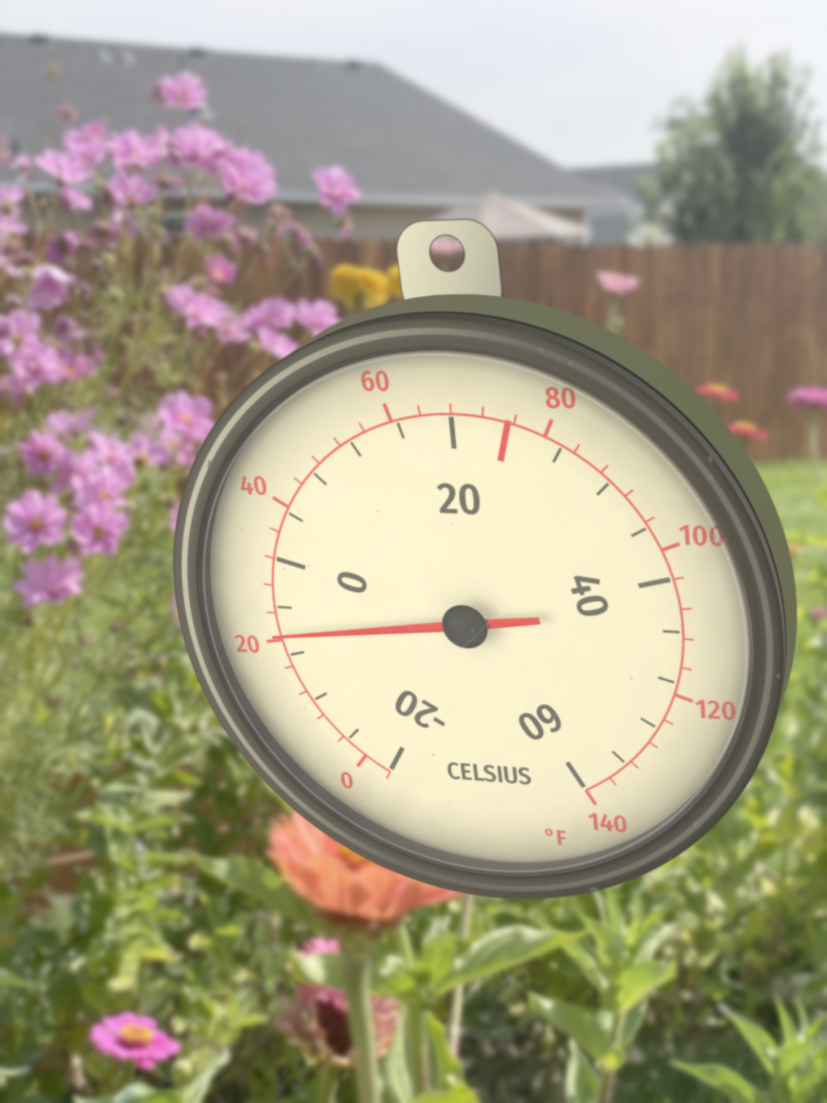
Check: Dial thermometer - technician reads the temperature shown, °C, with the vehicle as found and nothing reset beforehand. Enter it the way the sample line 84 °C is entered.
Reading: -6 °C
